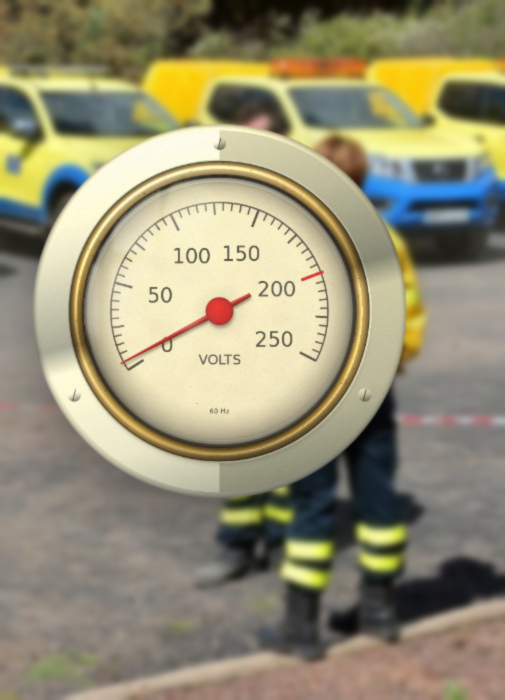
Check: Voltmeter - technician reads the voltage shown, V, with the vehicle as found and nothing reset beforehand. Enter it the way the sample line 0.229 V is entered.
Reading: 5 V
